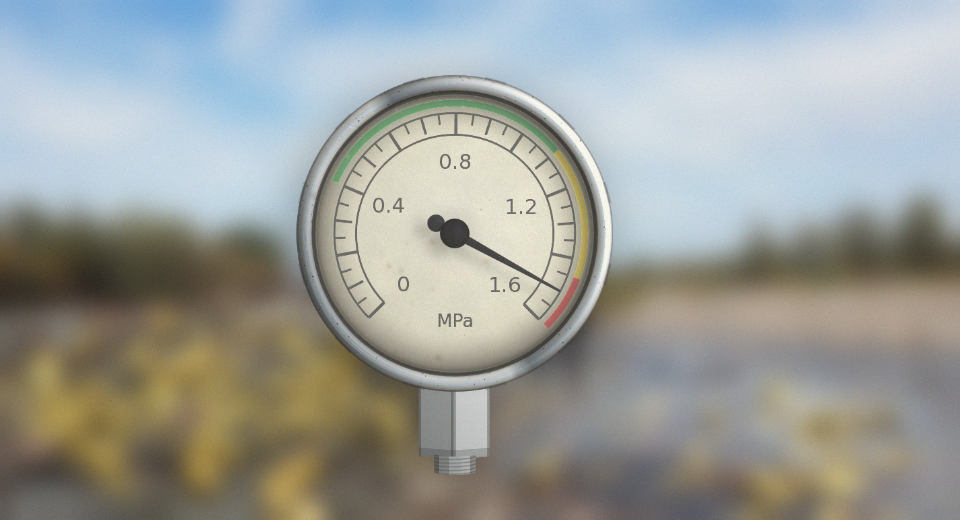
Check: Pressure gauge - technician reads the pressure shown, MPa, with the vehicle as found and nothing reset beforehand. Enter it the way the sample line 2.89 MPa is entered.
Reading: 1.5 MPa
